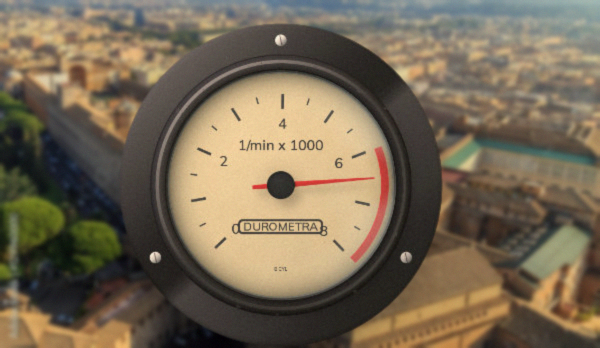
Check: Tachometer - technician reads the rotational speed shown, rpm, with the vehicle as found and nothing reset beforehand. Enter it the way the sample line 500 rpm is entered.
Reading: 6500 rpm
